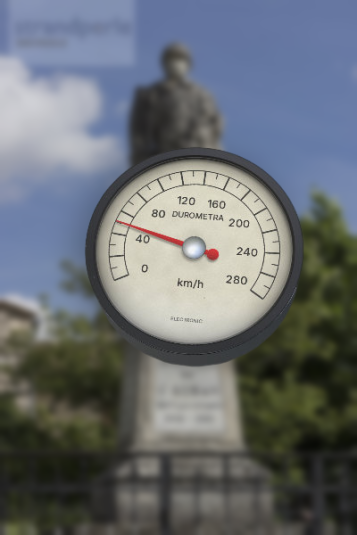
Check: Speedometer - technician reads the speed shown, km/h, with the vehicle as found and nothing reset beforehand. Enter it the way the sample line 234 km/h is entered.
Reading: 50 km/h
